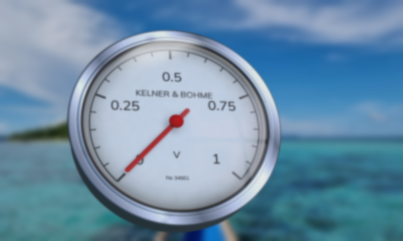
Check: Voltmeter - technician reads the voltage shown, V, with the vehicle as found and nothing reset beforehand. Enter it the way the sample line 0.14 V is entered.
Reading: 0 V
